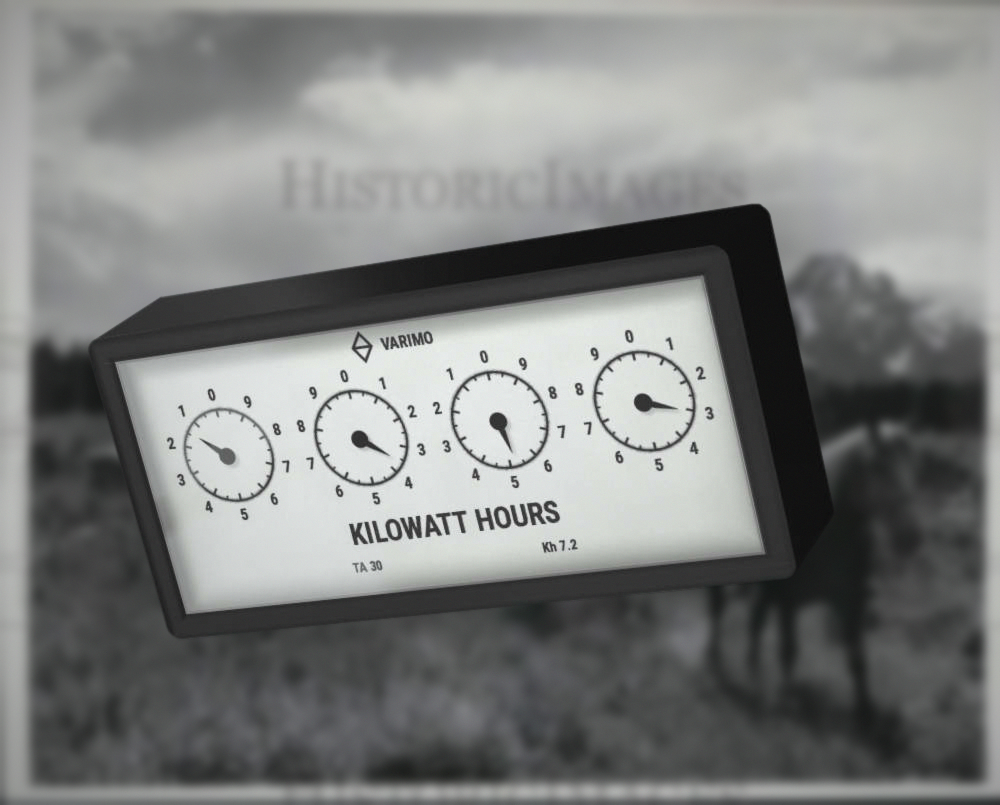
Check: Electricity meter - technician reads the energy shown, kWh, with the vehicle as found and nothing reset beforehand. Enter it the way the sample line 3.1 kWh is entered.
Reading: 1353 kWh
